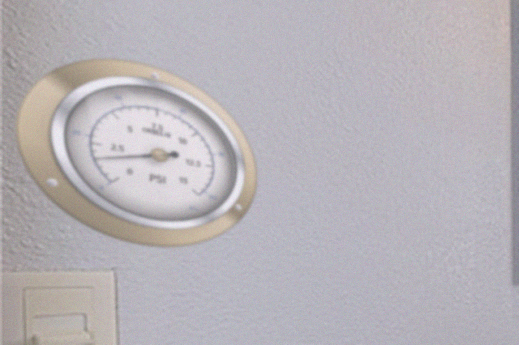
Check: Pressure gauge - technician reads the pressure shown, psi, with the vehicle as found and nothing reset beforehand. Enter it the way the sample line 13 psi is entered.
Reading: 1.5 psi
